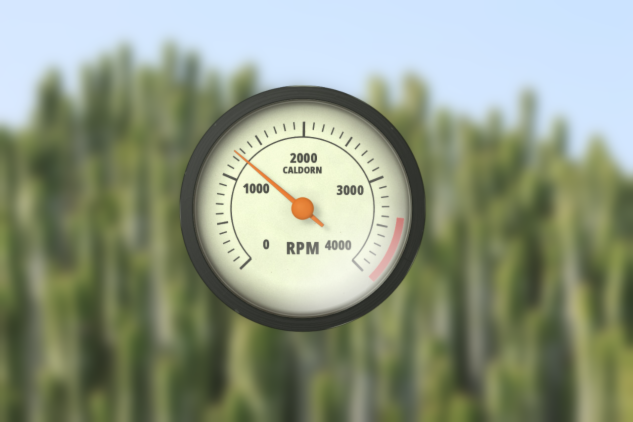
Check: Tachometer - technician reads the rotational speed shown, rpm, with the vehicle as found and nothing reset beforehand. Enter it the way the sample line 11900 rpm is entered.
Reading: 1250 rpm
